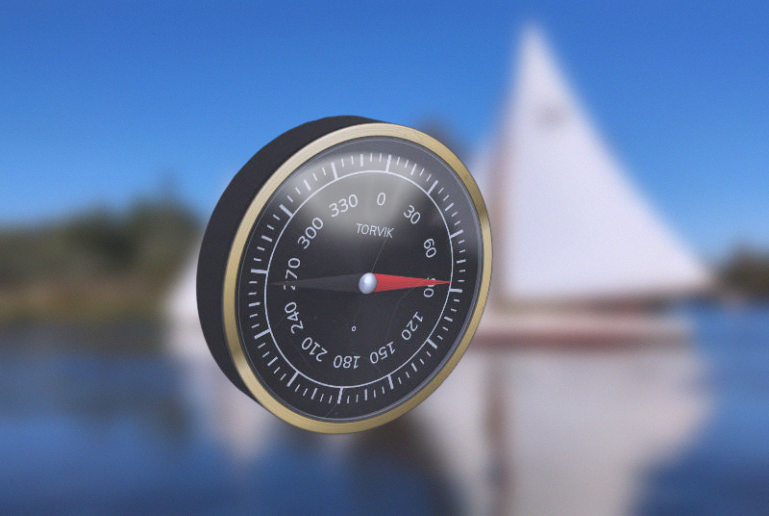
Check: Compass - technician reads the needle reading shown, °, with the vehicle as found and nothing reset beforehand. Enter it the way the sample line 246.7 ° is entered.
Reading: 85 °
